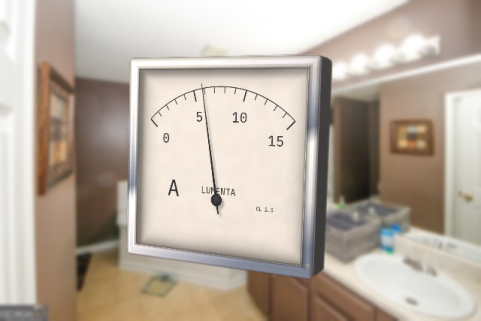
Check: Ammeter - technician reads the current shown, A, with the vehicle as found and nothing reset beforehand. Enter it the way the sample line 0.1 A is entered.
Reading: 6 A
